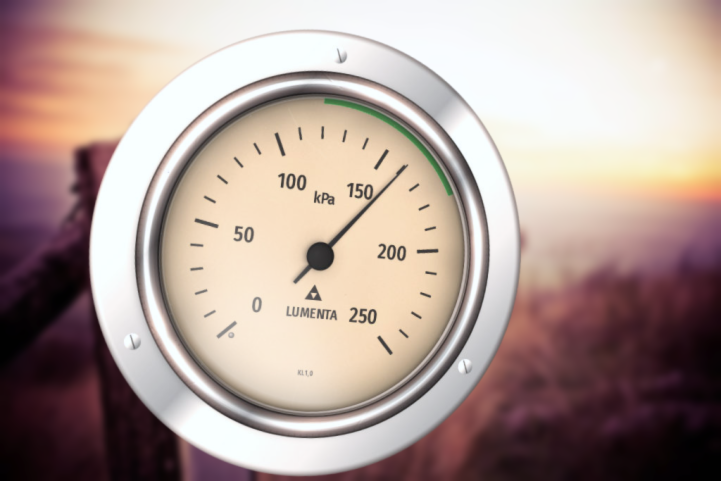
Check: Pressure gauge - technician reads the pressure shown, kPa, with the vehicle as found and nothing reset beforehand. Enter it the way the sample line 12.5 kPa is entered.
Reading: 160 kPa
